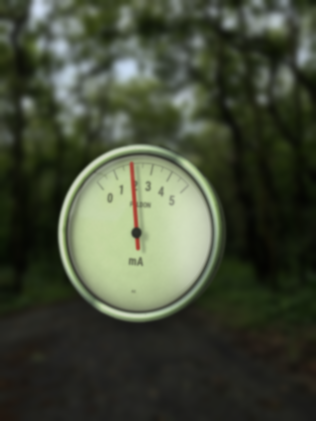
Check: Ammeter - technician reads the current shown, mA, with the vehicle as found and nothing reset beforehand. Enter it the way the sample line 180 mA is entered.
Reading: 2 mA
